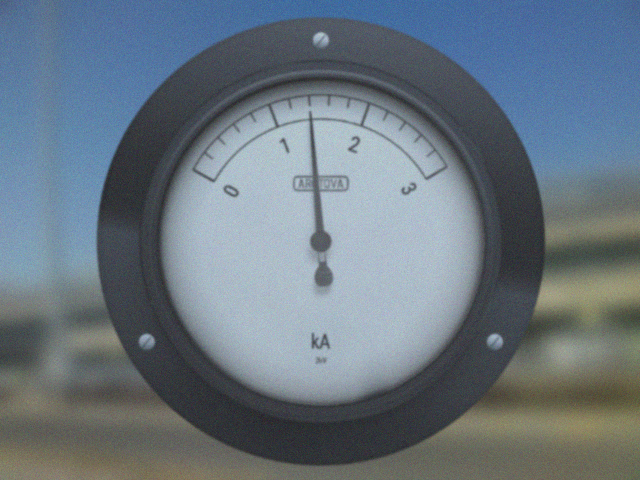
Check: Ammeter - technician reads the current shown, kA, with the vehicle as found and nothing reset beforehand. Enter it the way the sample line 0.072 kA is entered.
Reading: 1.4 kA
